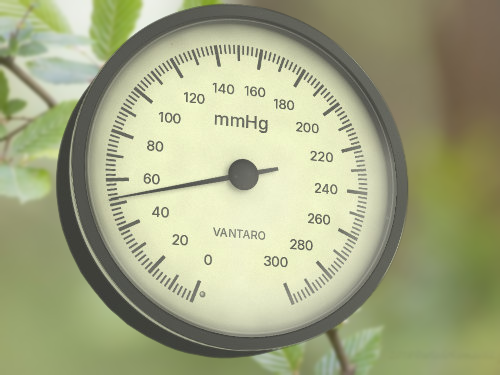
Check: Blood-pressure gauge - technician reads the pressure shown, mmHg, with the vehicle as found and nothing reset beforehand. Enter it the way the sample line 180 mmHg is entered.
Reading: 52 mmHg
